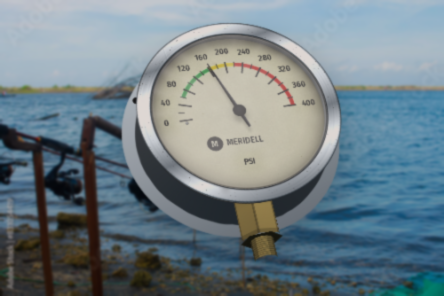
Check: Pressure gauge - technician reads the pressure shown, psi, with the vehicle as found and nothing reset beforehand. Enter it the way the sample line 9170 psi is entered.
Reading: 160 psi
